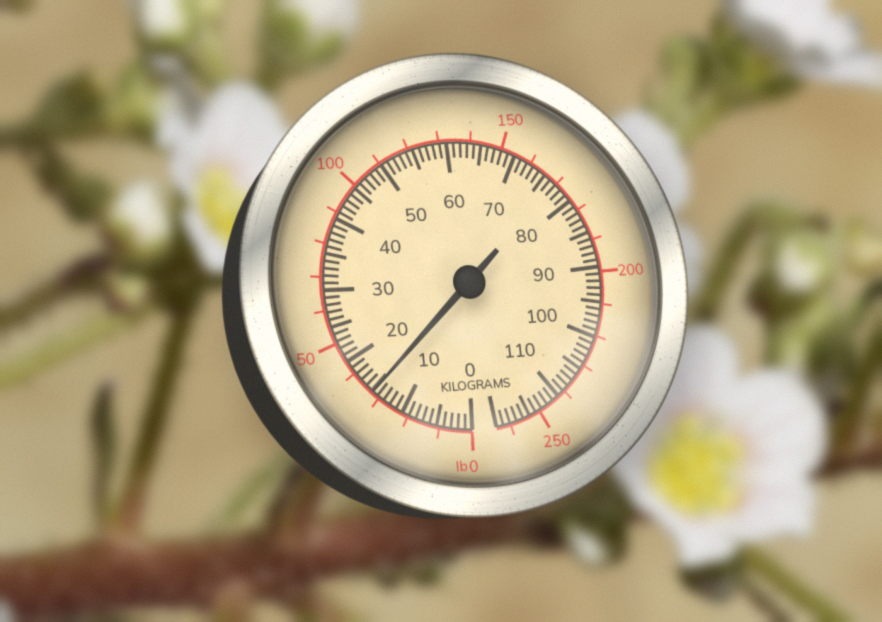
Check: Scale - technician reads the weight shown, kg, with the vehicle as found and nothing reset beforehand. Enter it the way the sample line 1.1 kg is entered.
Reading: 15 kg
